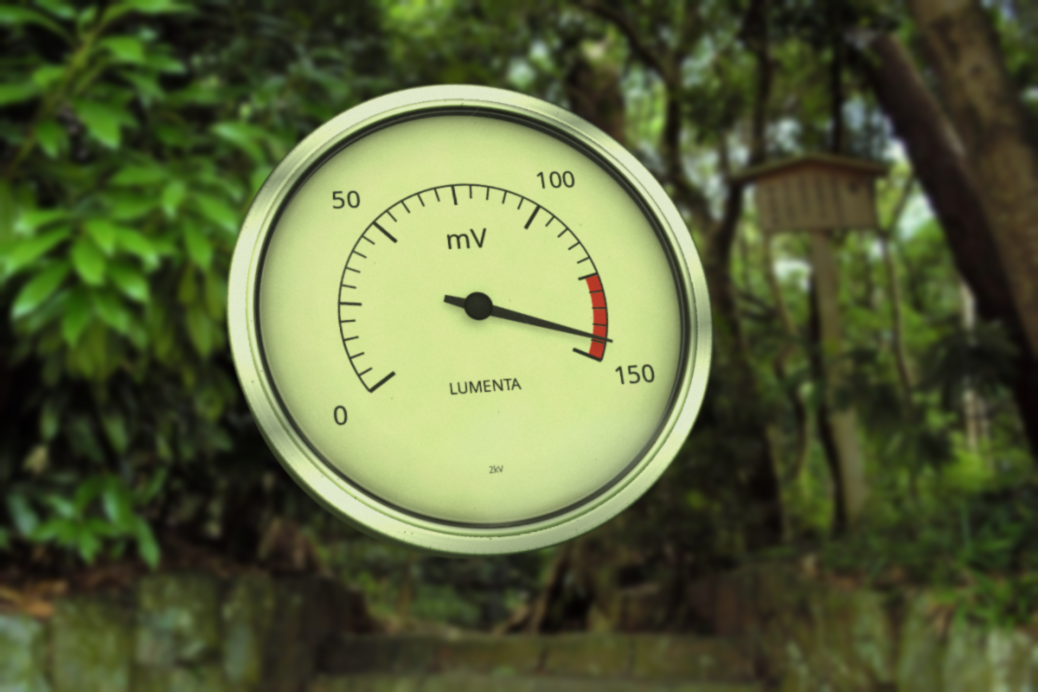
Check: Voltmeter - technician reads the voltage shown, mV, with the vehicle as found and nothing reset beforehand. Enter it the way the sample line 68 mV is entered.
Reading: 145 mV
